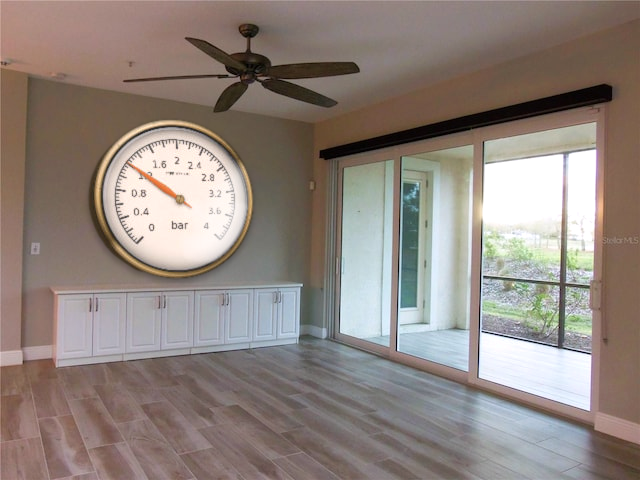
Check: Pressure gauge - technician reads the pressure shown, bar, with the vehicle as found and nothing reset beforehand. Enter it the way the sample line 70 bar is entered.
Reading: 1.2 bar
